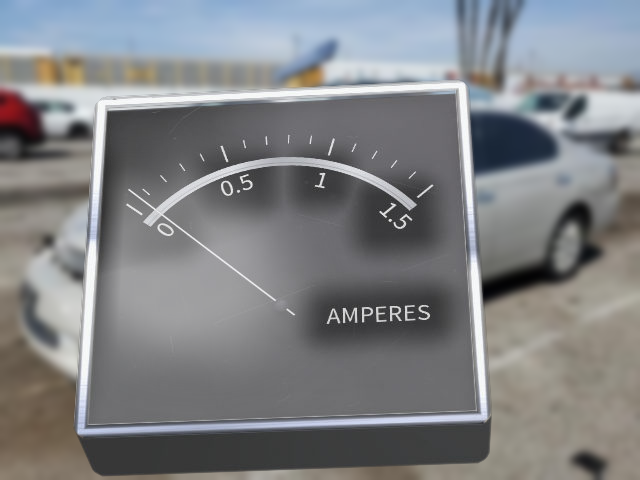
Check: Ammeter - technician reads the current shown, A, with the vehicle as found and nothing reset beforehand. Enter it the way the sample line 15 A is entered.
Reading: 0.05 A
